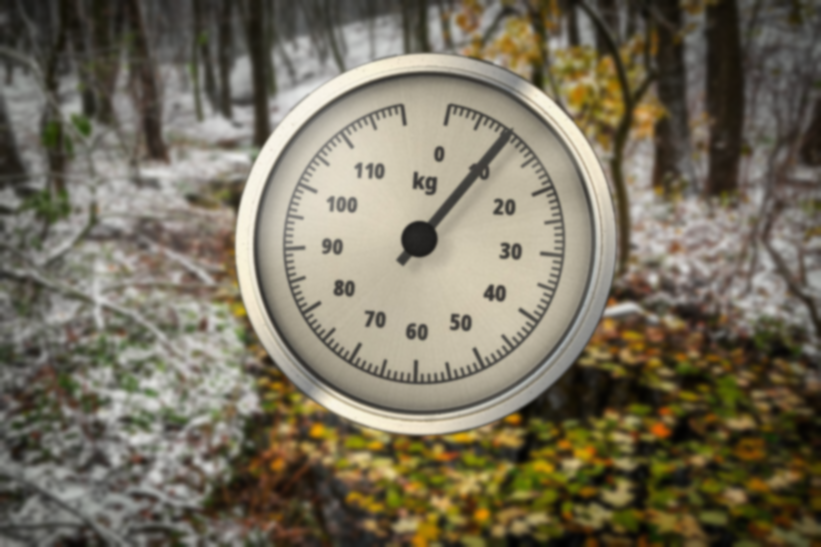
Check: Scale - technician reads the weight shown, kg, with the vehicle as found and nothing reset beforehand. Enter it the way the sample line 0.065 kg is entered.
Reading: 10 kg
